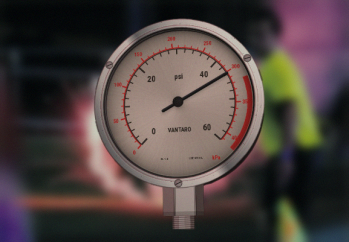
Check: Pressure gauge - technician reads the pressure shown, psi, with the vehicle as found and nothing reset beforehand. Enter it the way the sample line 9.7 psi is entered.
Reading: 44 psi
